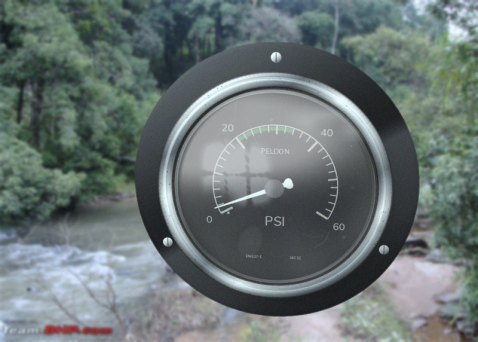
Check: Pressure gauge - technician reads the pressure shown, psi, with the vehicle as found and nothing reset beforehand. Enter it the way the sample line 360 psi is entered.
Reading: 2 psi
